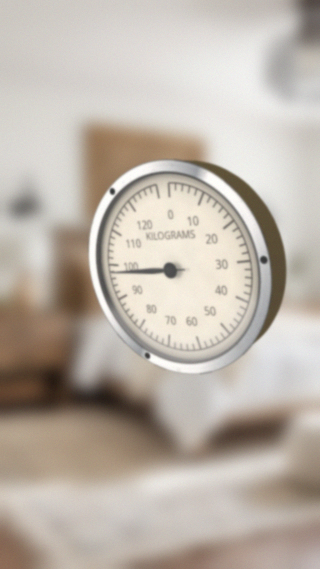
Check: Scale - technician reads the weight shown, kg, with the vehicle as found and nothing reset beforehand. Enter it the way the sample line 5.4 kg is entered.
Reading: 98 kg
